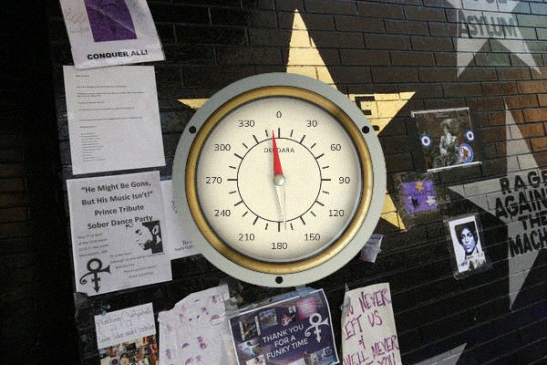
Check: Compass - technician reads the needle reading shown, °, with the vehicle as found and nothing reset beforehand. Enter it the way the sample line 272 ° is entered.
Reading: 352.5 °
